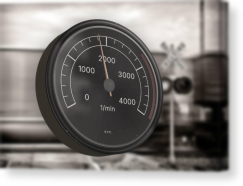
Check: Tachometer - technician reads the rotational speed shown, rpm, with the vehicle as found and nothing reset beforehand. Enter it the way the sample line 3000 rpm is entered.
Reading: 1800 rpm
